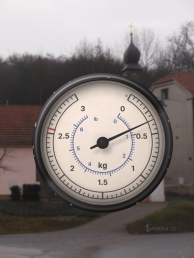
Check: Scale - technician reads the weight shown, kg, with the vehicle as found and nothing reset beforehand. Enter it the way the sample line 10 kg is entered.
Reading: 0.35 kg
